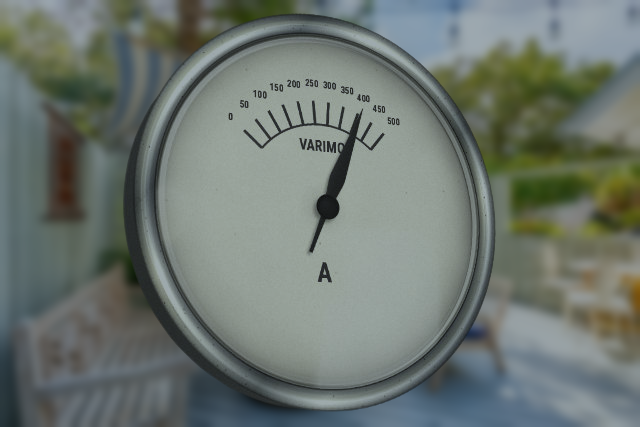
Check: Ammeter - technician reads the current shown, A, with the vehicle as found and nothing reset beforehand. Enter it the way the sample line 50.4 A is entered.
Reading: 400 A
